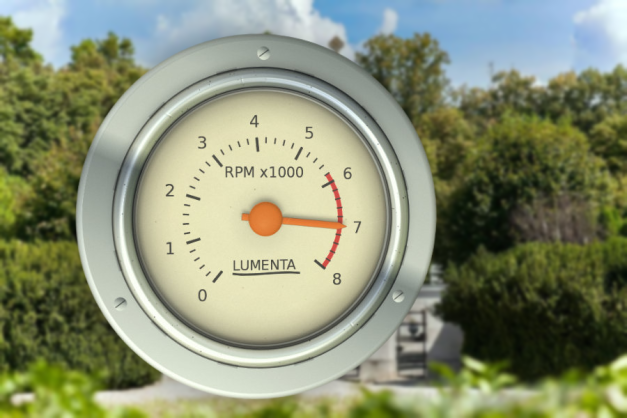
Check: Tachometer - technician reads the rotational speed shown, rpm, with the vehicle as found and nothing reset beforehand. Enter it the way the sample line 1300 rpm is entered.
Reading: 7000 rpm
